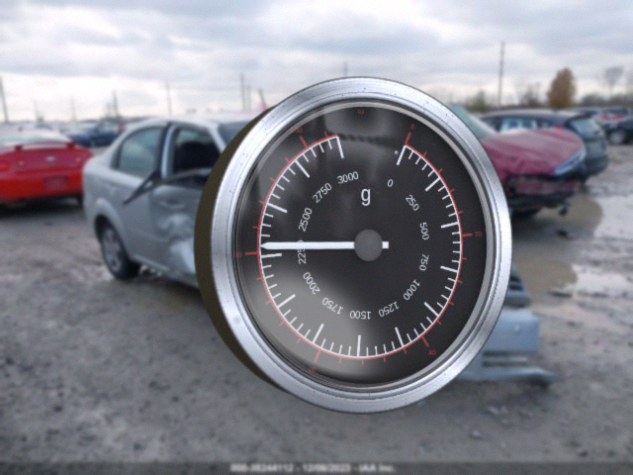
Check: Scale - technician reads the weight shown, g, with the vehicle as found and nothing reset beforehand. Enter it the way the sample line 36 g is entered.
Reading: 2300 g
